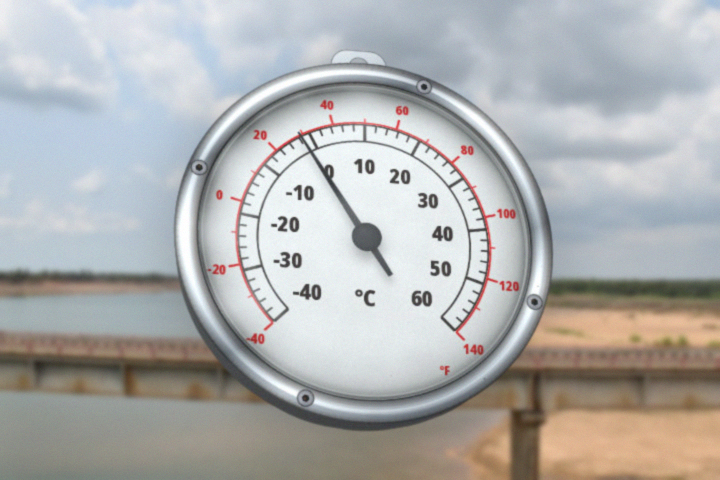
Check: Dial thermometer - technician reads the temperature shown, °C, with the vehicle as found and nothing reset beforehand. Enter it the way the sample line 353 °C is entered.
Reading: -2 °C
